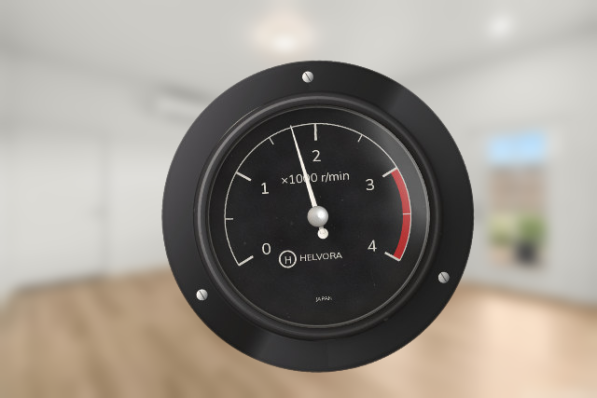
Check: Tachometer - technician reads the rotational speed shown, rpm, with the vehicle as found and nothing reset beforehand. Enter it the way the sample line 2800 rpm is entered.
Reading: 1750 rpm
